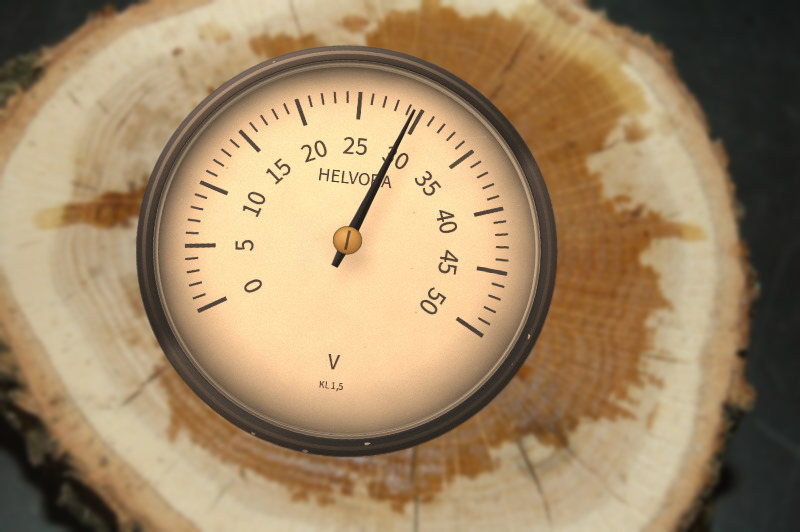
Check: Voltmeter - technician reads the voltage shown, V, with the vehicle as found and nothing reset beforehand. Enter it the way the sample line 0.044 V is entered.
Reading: 29.5 V
